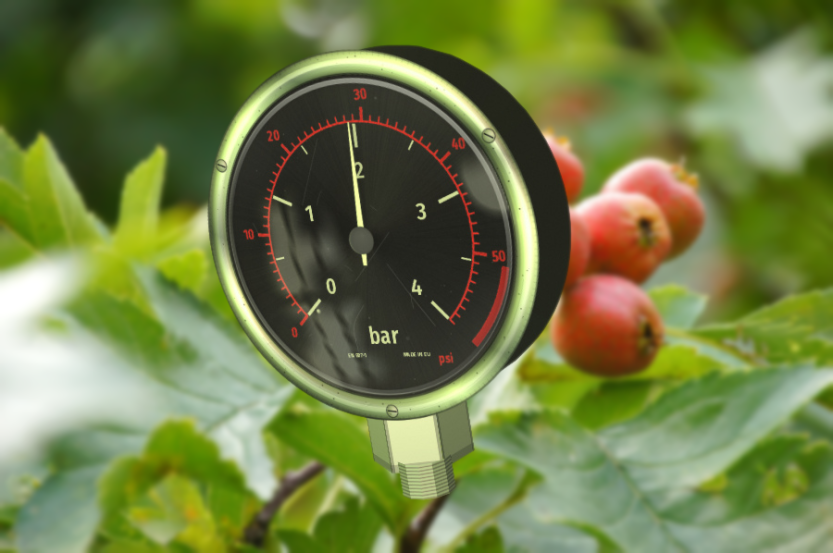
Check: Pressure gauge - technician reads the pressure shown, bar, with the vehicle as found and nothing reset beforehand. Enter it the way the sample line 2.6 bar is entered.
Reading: 2 bar
